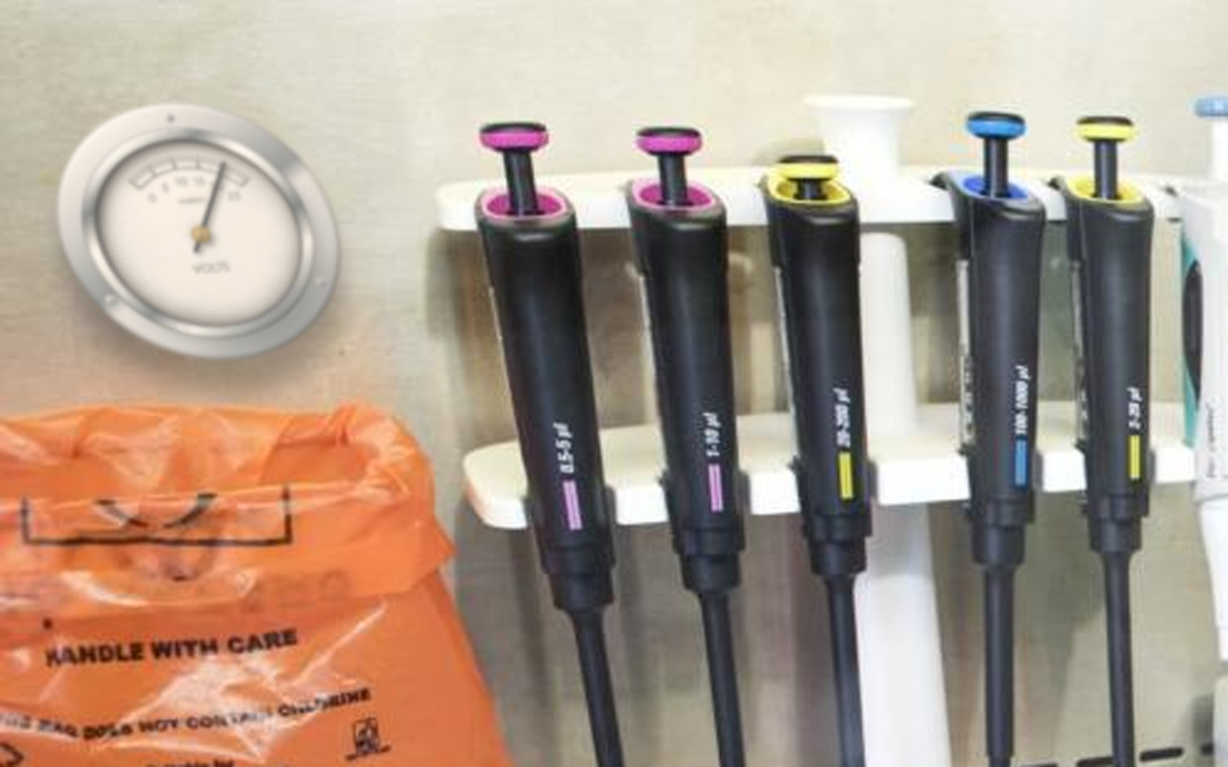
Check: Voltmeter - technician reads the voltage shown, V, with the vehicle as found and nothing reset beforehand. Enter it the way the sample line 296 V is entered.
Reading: 20 V
